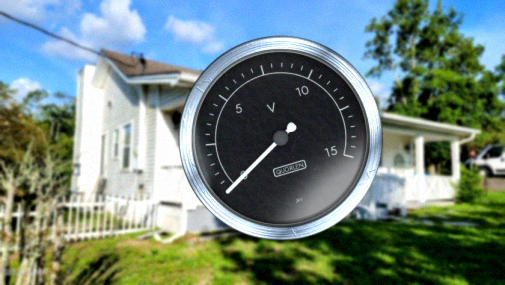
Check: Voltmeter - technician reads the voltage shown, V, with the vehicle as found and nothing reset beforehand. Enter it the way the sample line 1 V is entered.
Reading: 0 V
